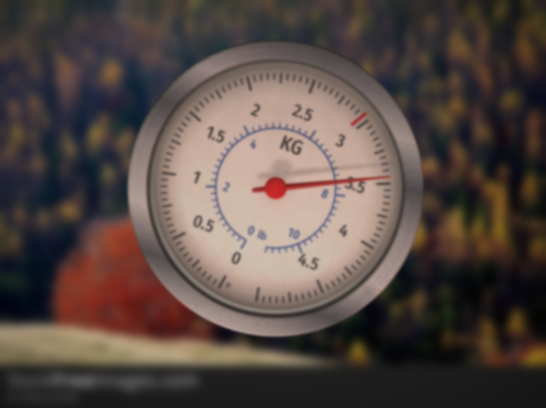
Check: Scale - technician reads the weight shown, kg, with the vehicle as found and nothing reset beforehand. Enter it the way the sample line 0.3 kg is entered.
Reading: 3.45 kg
